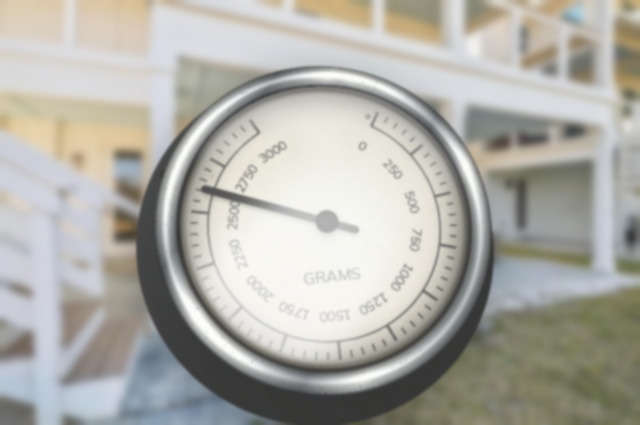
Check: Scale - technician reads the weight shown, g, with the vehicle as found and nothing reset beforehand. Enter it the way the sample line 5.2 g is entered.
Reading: 2600 g
